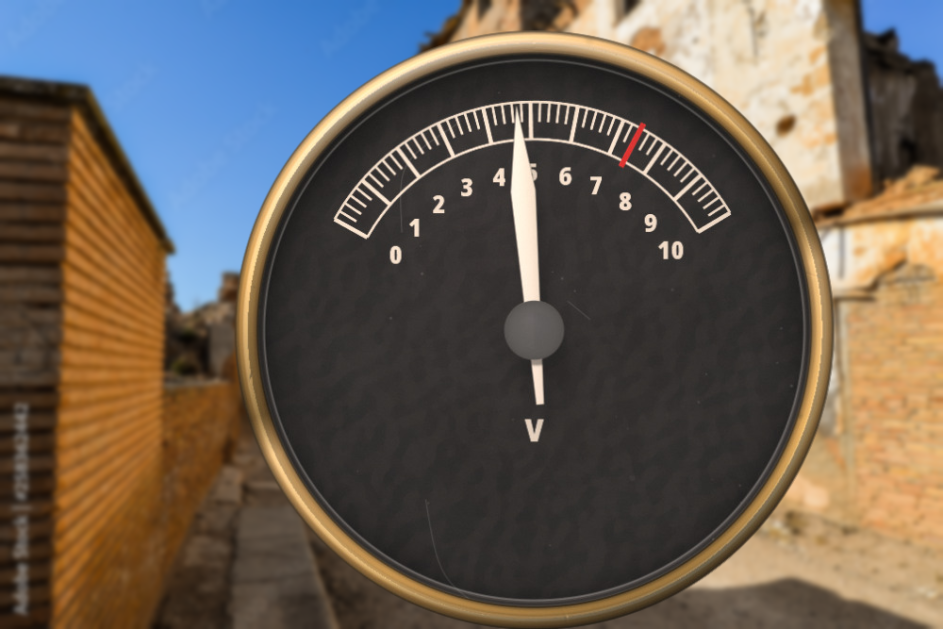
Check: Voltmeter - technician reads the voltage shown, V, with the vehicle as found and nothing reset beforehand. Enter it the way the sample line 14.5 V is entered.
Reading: 4.7 V
